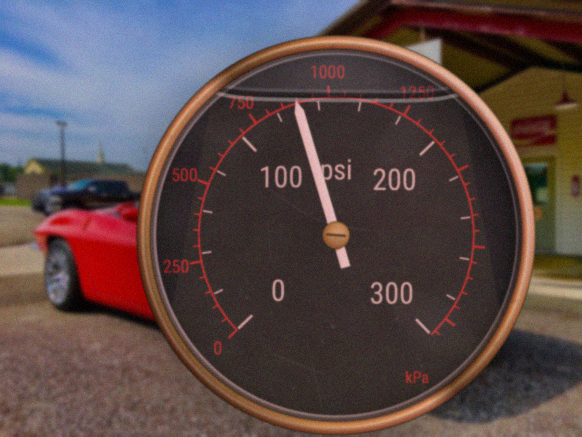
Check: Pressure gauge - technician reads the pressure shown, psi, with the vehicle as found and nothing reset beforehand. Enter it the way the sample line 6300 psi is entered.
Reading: 130 psi
